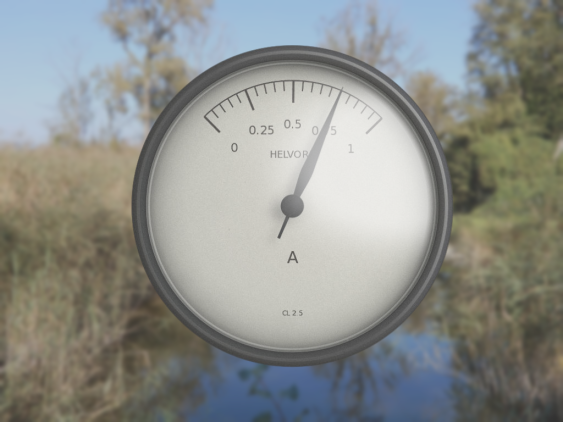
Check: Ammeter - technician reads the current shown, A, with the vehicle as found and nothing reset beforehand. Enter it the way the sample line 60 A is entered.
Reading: 0.75 A
